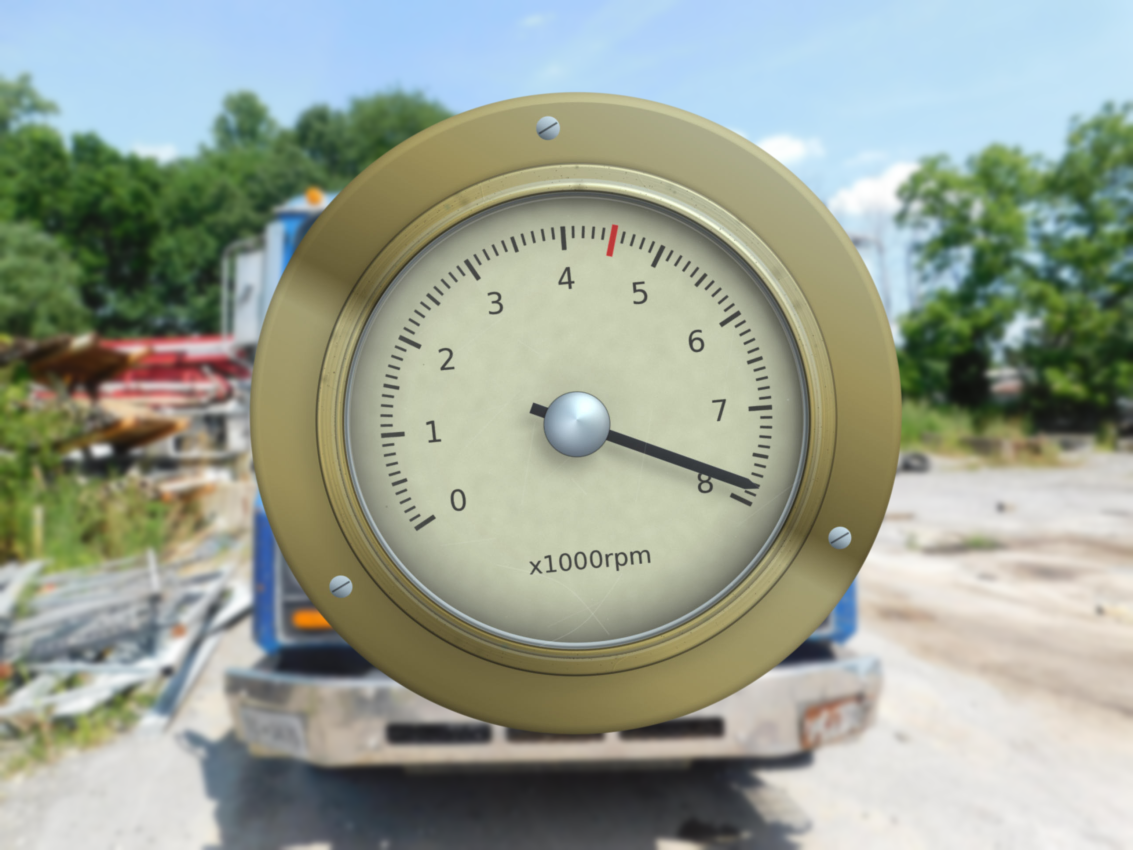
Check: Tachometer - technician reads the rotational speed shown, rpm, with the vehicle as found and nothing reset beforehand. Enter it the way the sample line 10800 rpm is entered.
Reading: 7800 rpm
